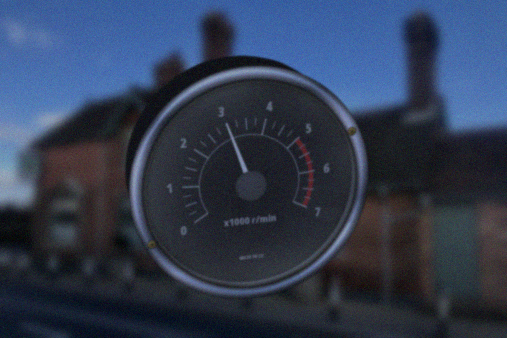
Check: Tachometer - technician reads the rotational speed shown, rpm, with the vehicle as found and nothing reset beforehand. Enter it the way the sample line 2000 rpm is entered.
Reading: 3000 rpm
